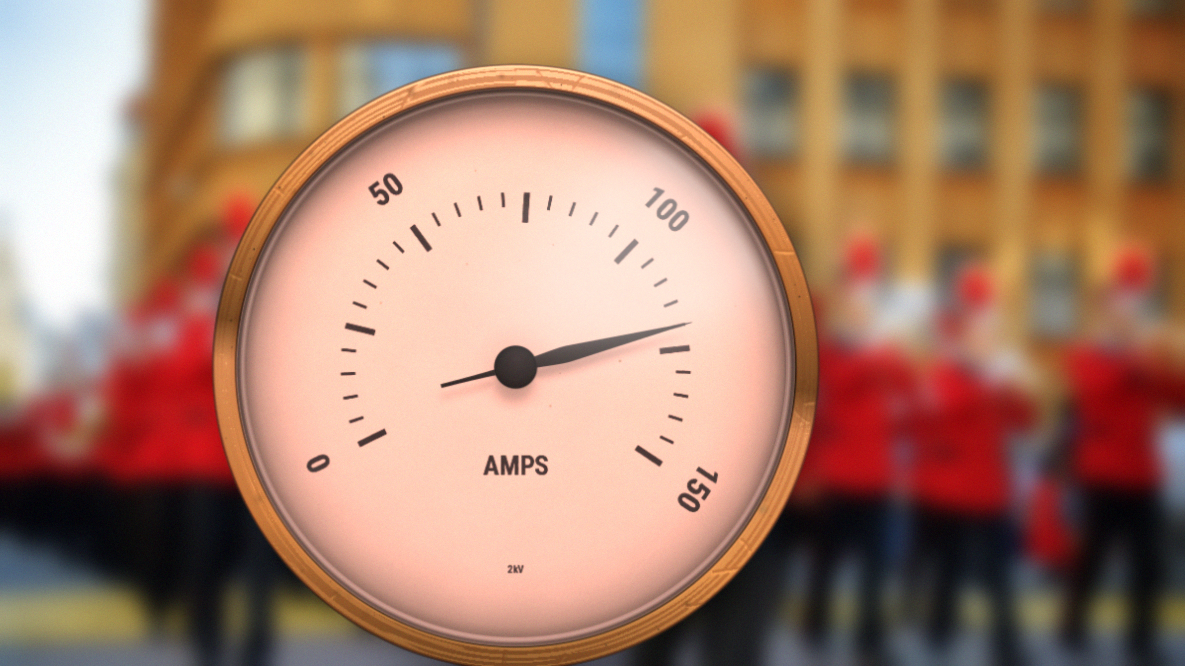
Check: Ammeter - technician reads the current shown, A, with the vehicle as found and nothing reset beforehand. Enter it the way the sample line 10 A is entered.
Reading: 120 A
